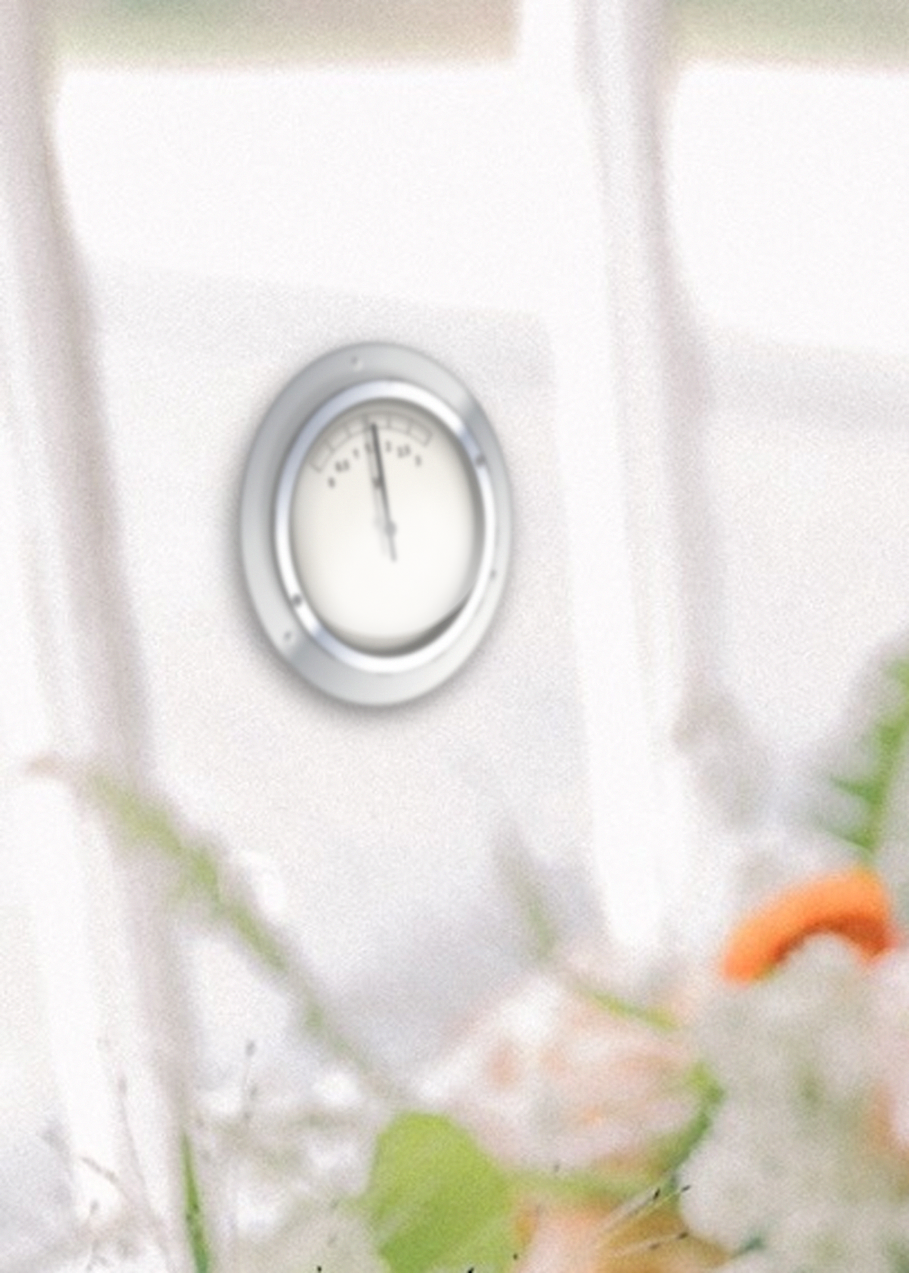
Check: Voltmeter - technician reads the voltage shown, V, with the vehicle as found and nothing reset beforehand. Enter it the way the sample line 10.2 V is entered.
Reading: 1.5 V
